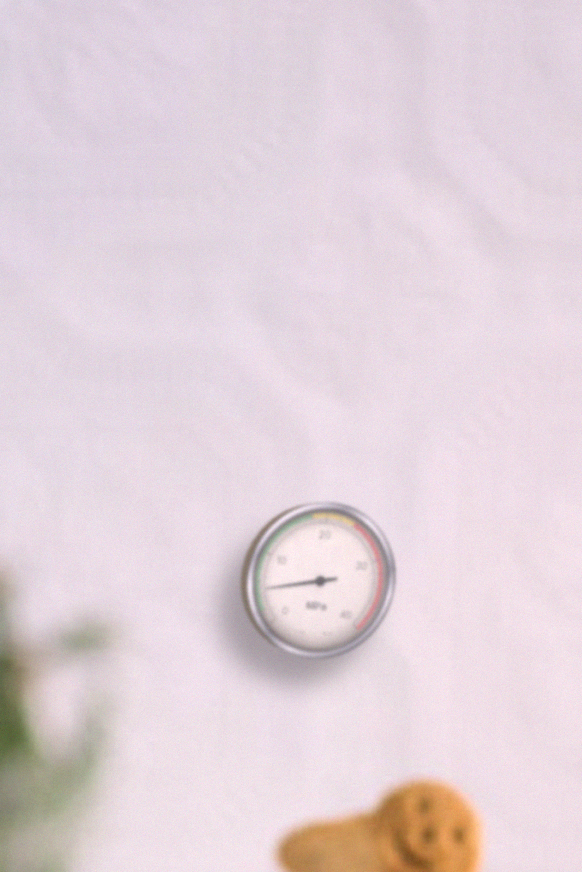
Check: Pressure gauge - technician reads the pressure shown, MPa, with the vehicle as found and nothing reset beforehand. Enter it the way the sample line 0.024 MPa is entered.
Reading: 5 MPa
